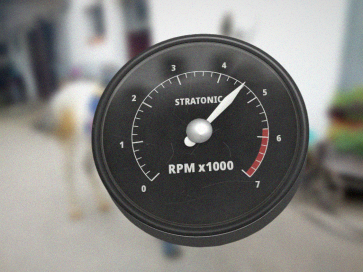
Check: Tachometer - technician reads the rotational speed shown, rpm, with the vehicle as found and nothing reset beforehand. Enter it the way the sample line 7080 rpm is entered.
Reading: 4600 rpm
